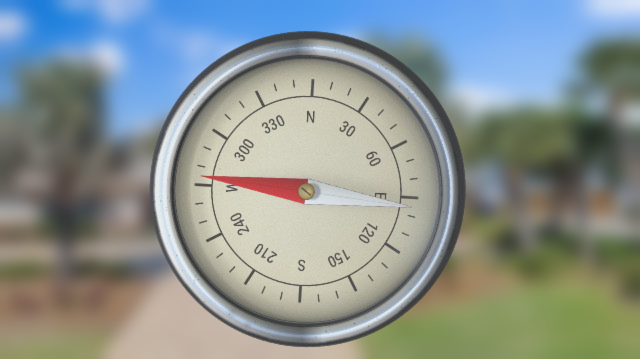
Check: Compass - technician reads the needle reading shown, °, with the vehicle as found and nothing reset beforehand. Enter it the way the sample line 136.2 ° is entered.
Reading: 275 °
